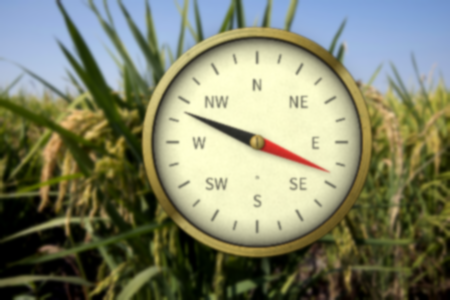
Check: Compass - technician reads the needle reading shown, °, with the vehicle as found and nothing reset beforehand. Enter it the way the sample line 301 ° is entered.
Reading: 112.5 °
